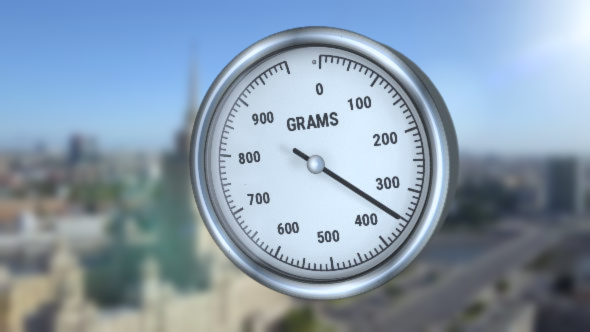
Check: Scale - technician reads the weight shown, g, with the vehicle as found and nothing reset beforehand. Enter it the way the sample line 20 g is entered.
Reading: 350 g
